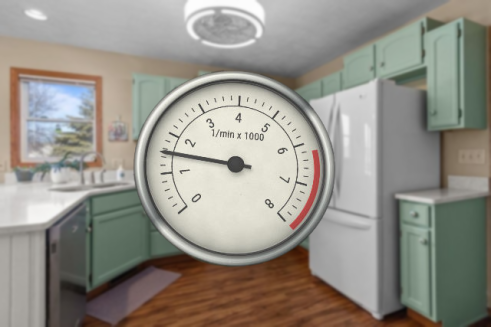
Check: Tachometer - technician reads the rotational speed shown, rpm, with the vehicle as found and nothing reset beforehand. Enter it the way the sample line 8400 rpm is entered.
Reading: 1500 rpm
